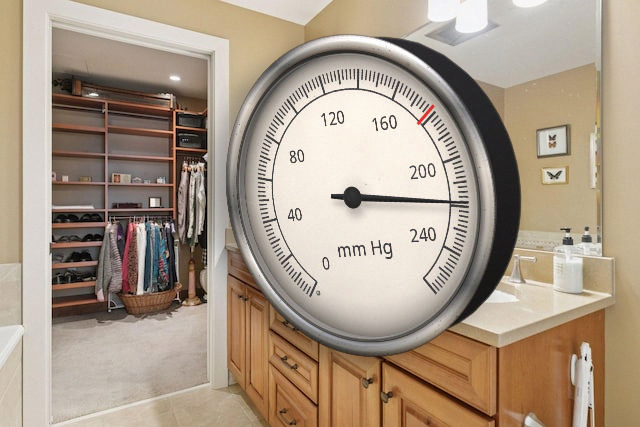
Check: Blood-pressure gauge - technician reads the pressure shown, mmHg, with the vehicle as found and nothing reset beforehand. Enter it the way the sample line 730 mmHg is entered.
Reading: 218 mmHg
